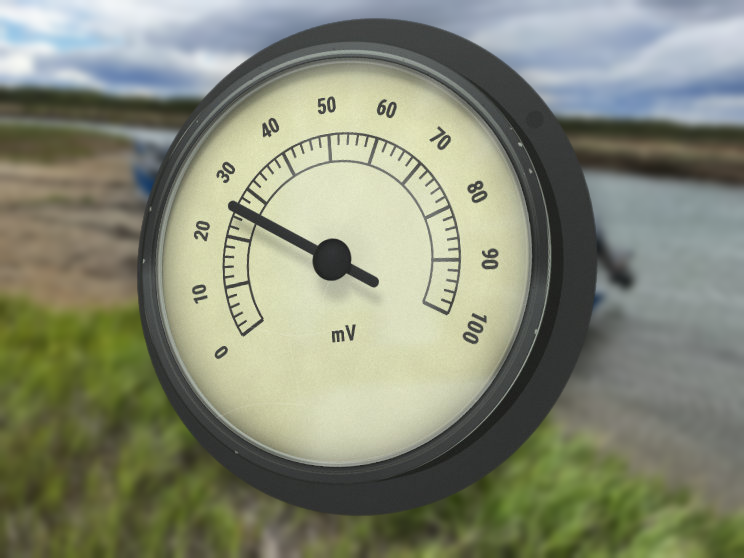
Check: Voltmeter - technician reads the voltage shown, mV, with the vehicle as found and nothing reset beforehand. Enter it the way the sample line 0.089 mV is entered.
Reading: 26 mV
